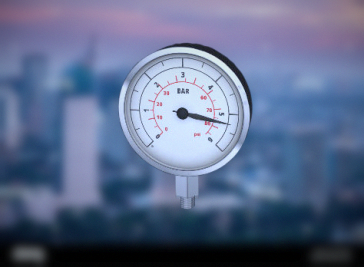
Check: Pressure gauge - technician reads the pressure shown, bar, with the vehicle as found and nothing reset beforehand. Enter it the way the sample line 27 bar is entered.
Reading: 5.25 bar
